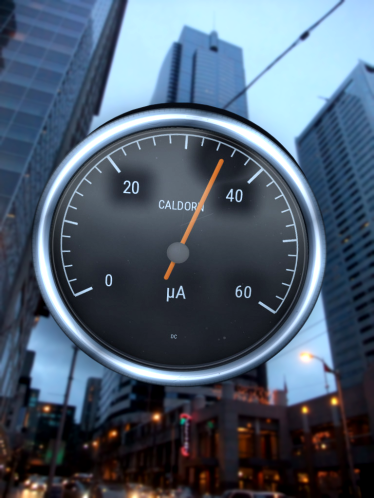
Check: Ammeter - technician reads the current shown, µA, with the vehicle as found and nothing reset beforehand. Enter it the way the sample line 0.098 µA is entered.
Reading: 35 µA
